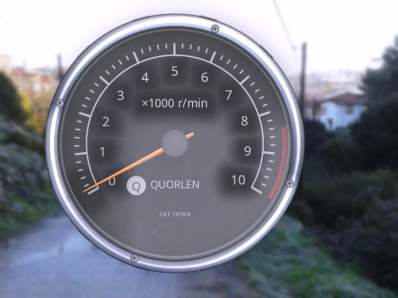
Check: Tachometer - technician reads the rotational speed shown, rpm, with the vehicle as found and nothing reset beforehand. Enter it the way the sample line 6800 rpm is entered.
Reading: 100 rpm
